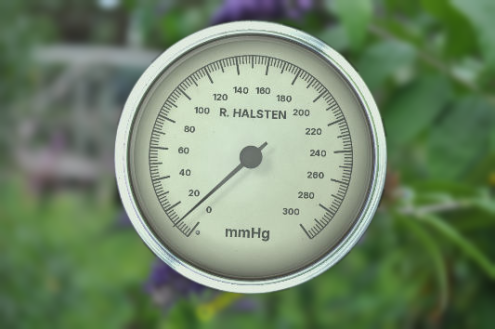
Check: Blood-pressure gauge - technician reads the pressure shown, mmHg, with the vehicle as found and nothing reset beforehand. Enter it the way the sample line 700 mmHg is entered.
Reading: 10 mmHg
